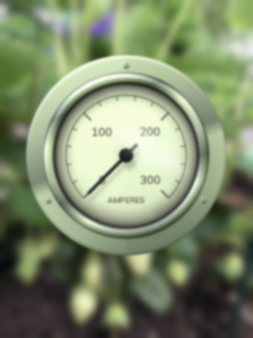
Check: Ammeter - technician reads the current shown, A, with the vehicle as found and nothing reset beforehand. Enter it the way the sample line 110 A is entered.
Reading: 0 A
